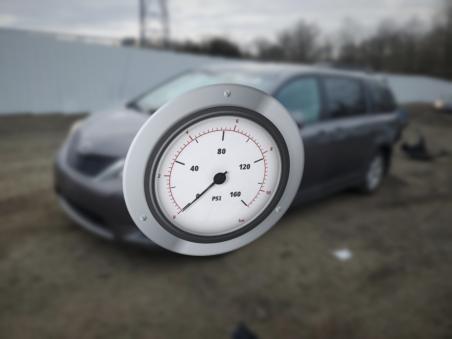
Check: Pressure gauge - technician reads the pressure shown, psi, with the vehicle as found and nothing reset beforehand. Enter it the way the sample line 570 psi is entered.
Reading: 0 psi
